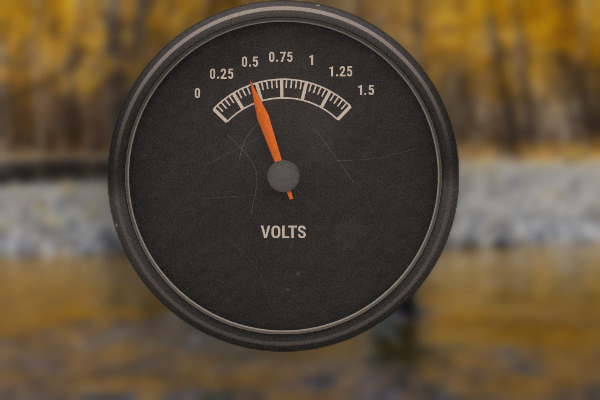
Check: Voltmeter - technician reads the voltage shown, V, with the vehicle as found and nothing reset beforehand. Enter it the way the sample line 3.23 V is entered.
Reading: 0.45 V
